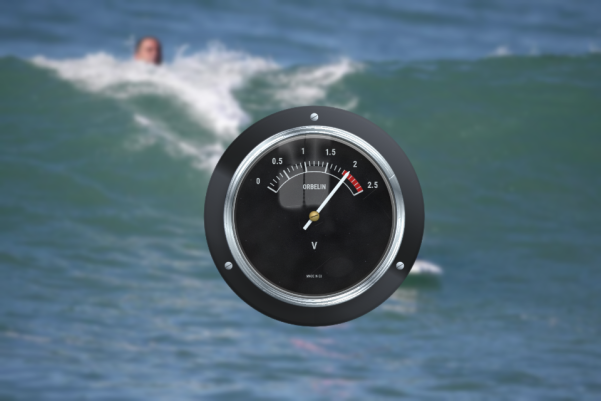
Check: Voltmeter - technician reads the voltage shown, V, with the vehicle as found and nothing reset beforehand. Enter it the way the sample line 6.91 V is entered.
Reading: 2 V
